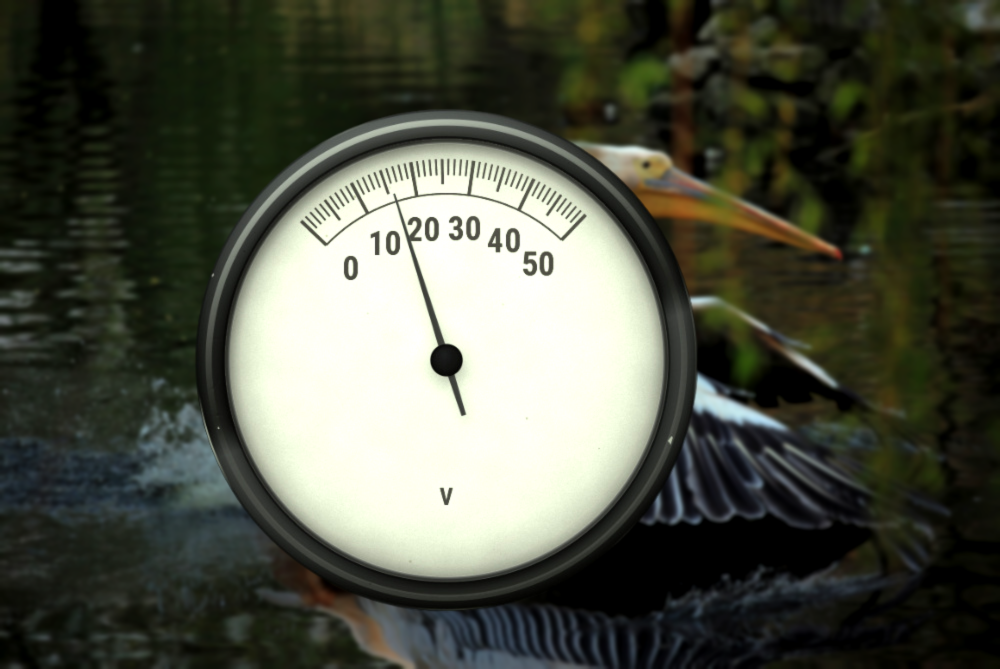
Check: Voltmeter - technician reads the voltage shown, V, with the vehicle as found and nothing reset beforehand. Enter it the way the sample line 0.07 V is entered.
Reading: 16 V
